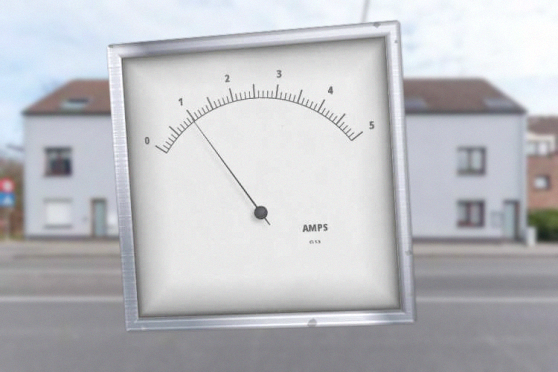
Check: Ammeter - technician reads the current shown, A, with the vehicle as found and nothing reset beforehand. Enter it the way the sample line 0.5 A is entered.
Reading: 1 A
